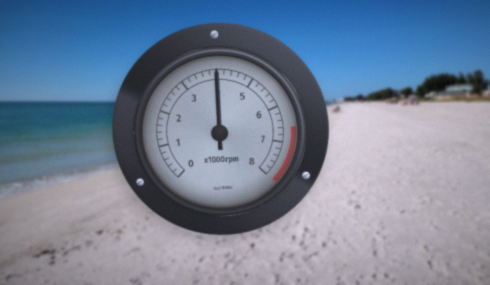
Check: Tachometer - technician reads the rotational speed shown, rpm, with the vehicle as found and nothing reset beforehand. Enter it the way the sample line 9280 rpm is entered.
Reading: 4000 rpm
